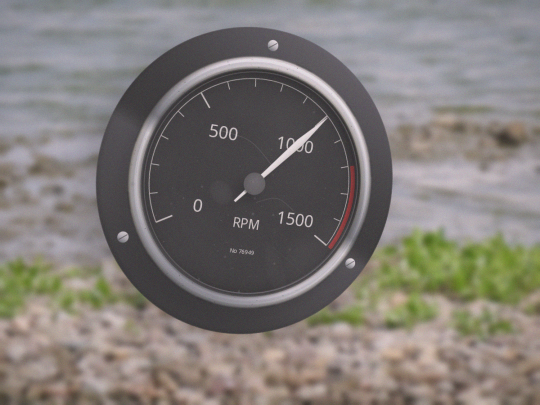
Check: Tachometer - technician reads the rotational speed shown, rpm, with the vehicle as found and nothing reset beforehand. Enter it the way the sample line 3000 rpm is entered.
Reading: 1000 rpm
